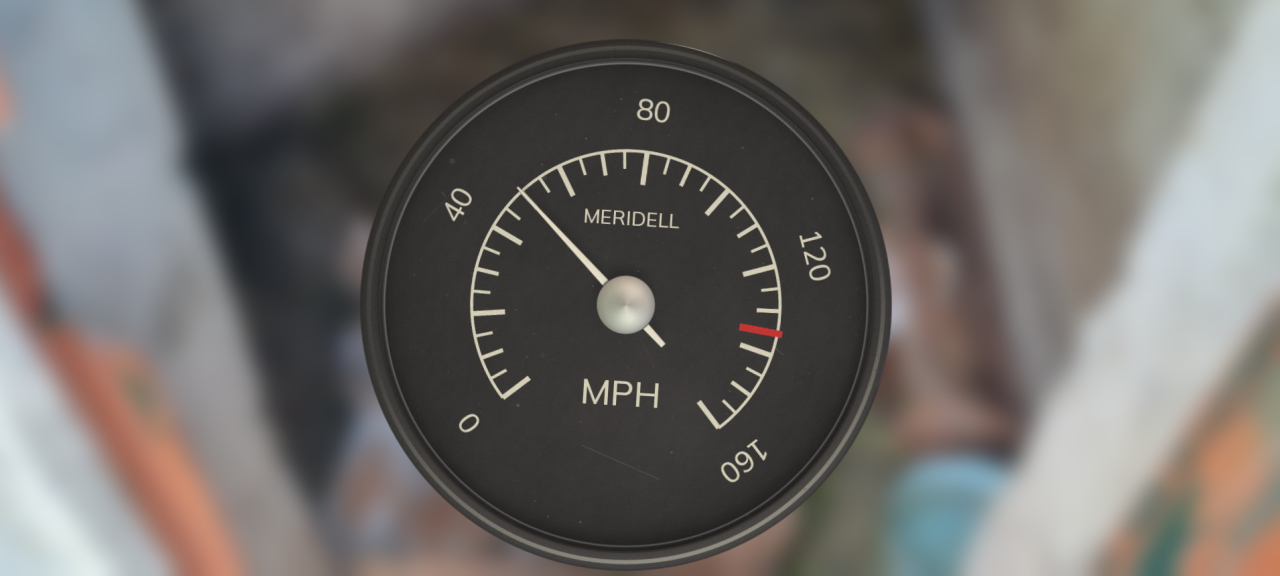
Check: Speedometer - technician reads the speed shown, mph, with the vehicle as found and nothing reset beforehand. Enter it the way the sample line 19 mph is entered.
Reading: 50 mph
